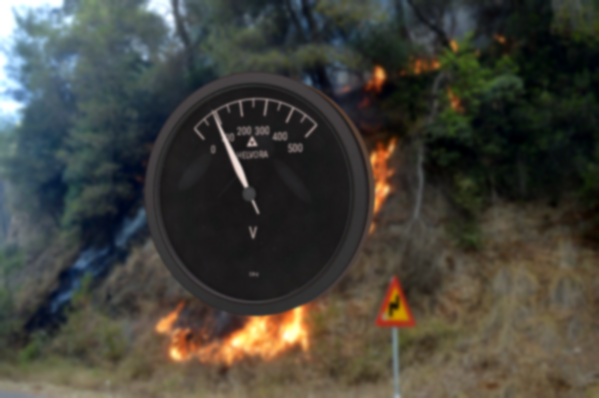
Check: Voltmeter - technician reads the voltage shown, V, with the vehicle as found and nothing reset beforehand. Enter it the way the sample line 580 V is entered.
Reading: 100 V
